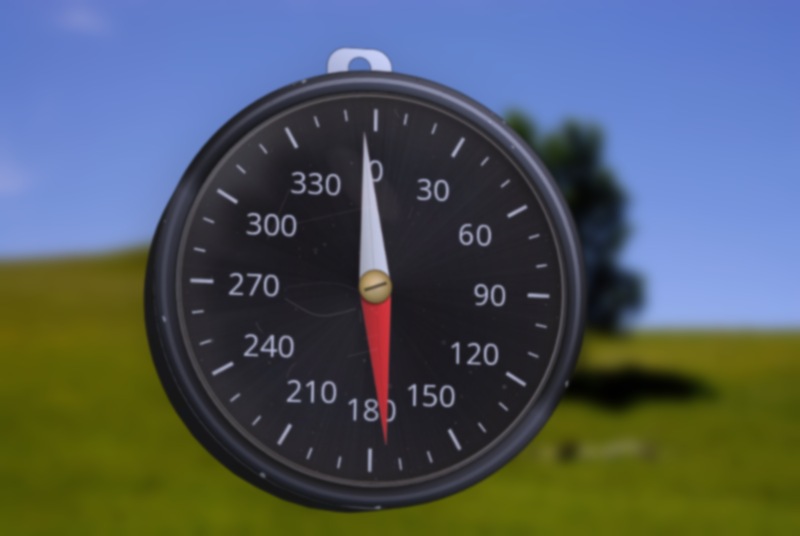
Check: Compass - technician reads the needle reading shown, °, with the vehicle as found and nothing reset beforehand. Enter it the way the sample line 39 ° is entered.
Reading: 175 °
